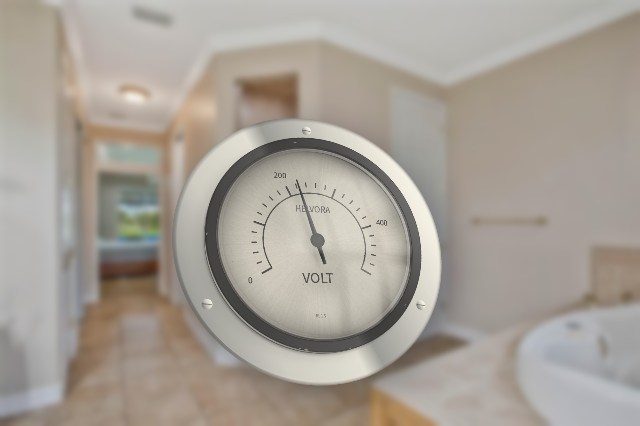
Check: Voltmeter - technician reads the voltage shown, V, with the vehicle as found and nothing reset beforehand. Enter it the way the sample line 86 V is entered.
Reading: 220 V
